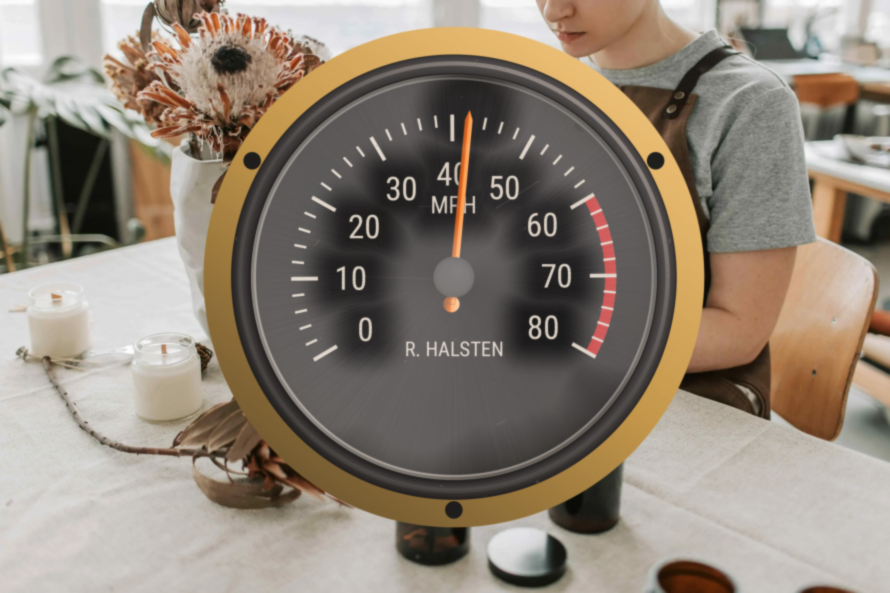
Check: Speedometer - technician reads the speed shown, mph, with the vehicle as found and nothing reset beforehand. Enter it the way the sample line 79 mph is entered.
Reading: 42 mph
